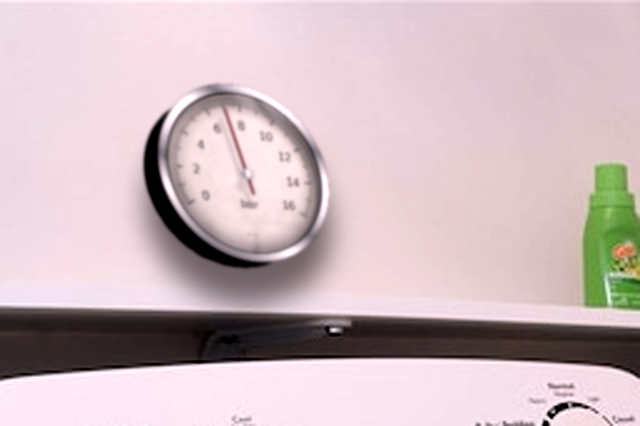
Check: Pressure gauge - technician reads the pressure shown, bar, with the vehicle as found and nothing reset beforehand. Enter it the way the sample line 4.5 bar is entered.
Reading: 7 bar
